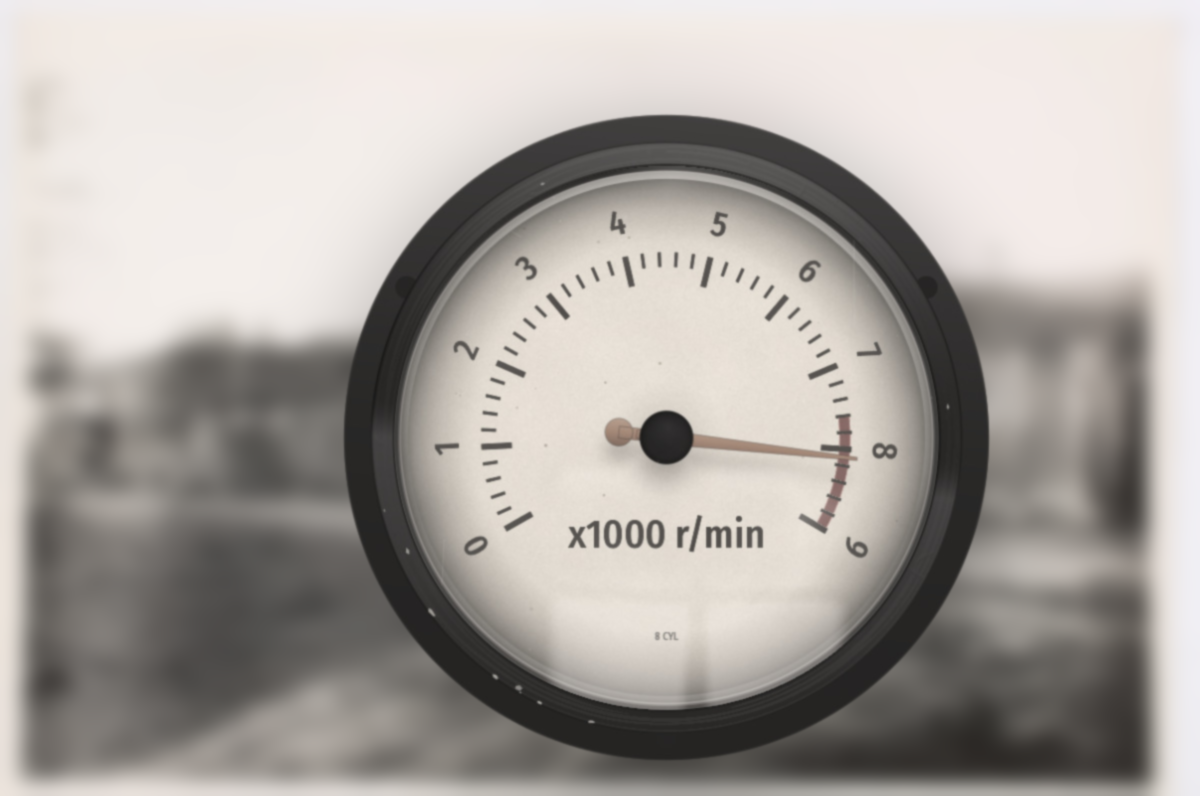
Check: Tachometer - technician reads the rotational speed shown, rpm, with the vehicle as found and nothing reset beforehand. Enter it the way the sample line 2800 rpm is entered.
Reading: 8100 rpm
